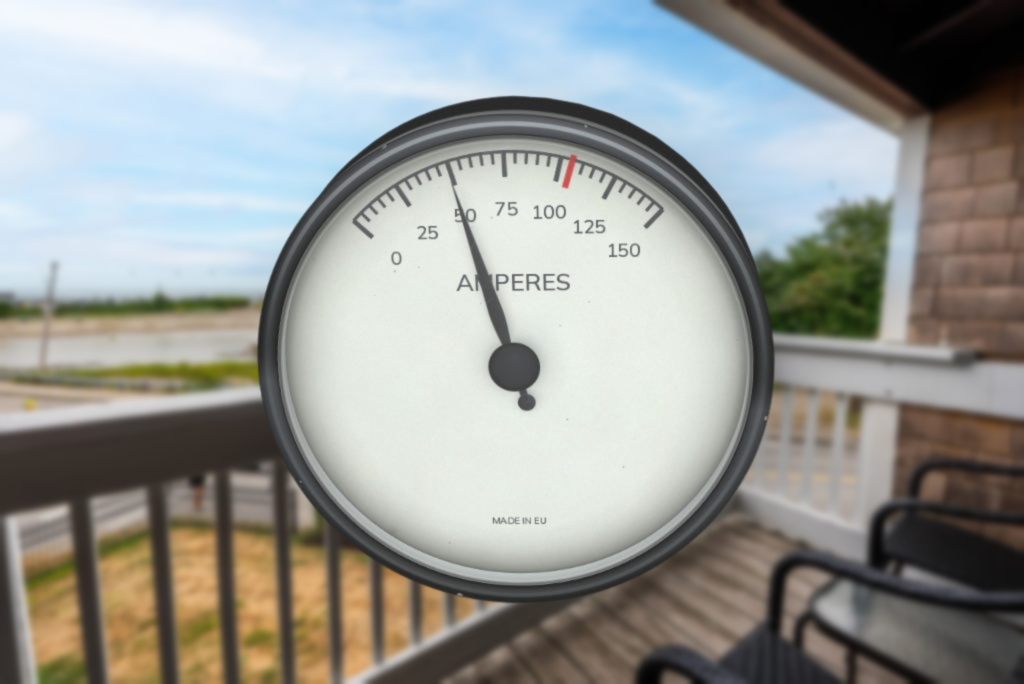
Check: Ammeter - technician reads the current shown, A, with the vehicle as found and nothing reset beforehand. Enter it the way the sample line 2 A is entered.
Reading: 50 A
